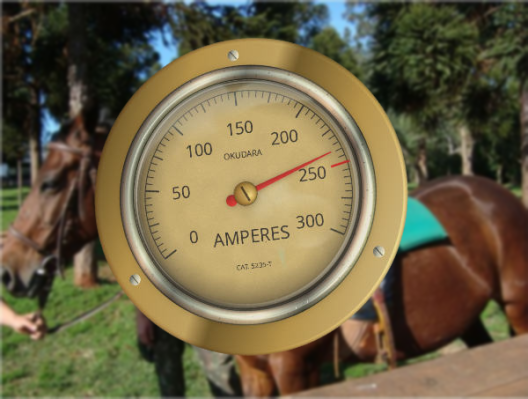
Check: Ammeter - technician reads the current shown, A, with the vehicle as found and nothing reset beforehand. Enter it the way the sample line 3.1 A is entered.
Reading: 240 A
